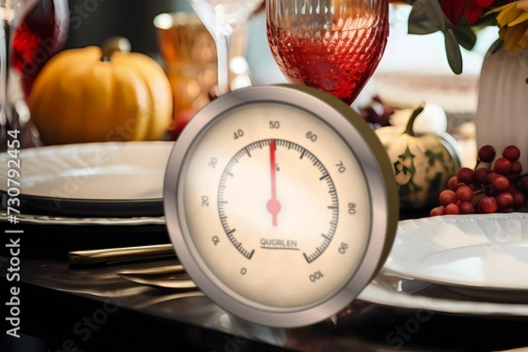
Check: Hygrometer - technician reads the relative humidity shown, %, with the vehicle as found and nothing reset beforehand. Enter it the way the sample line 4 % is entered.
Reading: 50 %
